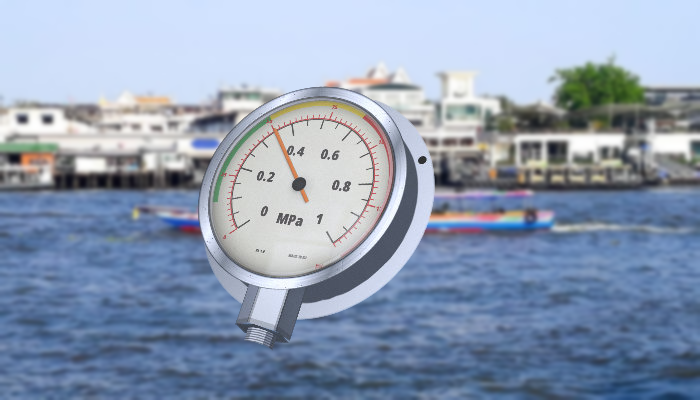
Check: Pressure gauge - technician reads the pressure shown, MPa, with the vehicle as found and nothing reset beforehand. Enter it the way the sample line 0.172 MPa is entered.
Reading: 0.35 MPa
